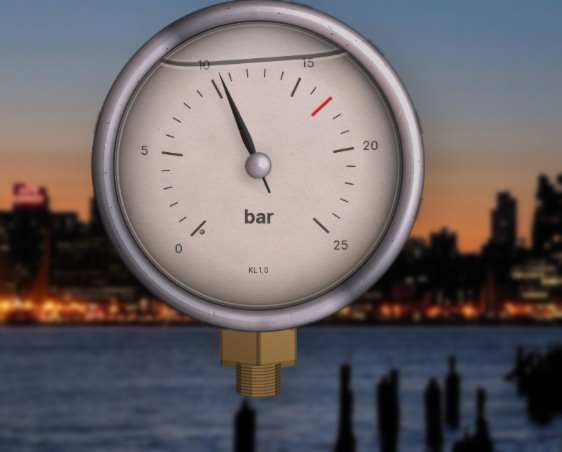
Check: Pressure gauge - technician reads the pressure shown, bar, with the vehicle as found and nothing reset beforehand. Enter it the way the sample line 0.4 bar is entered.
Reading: 10.5 bar
